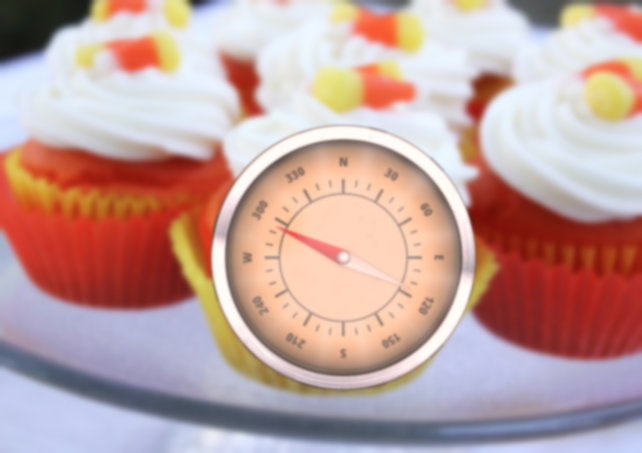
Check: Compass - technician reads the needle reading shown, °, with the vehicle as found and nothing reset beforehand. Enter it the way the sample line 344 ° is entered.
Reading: 295 °
